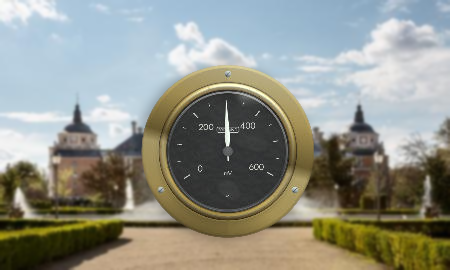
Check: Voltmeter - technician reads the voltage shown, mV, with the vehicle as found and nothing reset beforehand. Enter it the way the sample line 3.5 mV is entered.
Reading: 300 mV
